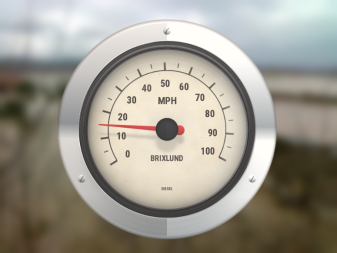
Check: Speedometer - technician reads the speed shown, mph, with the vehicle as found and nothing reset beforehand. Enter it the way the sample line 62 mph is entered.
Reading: 15 mph
